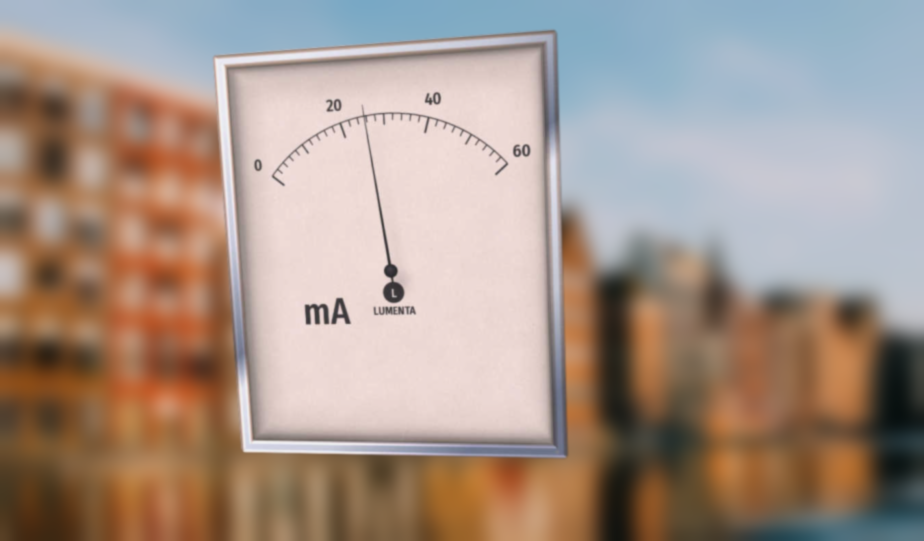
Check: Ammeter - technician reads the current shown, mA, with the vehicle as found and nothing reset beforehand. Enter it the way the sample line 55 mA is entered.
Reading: 26 mA
